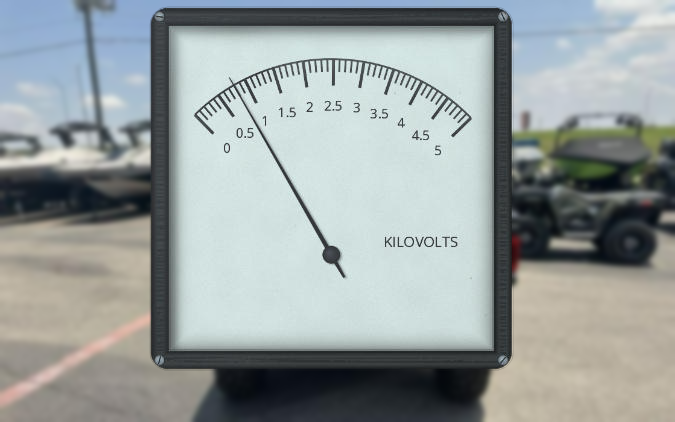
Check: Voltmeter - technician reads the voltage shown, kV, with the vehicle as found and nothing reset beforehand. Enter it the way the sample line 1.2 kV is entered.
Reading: 0.8 kV
